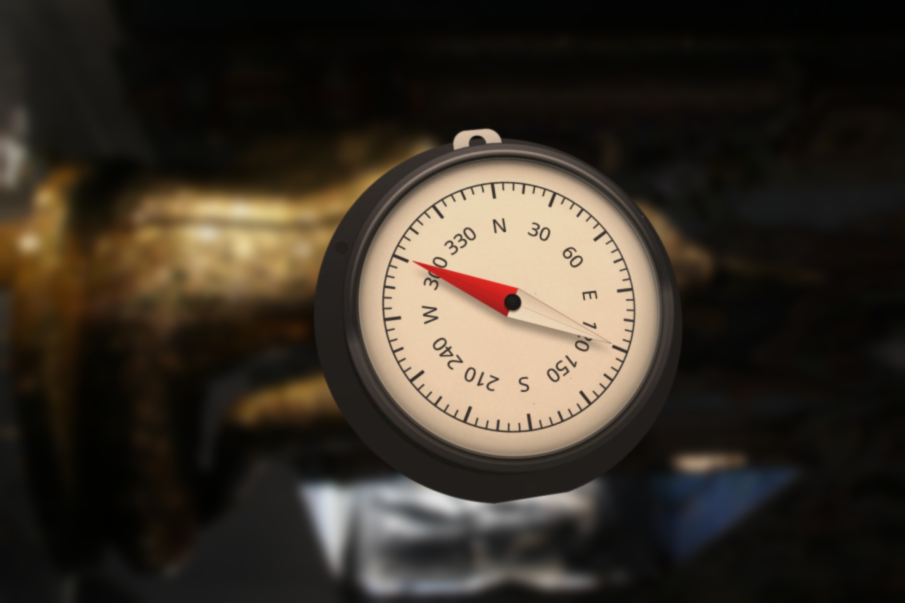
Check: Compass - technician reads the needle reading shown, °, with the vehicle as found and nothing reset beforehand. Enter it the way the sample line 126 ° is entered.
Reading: 300 °
